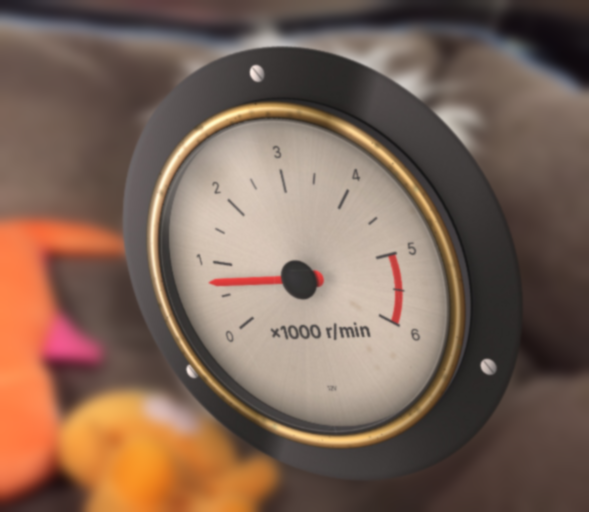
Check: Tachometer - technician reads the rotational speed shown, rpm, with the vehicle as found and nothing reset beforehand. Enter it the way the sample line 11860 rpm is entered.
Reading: 750 rpm
